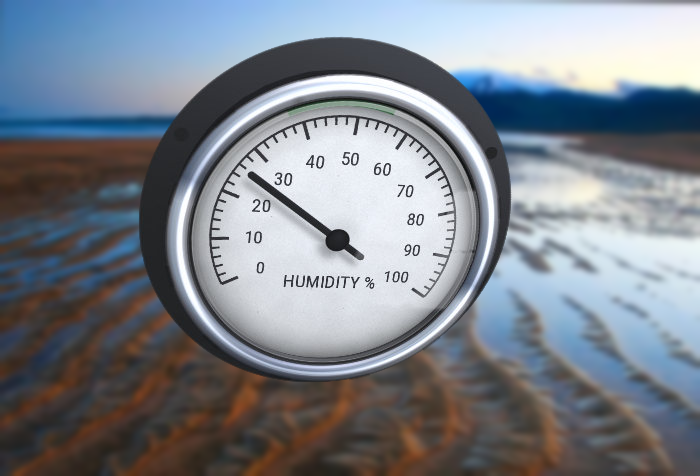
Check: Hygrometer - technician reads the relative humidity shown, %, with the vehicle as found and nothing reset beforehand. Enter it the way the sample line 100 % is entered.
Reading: 26 %
